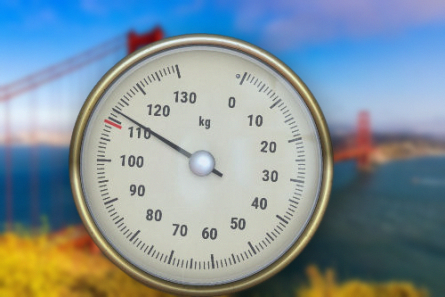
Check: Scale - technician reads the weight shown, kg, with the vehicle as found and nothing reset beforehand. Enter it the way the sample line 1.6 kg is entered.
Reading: 112 kg
